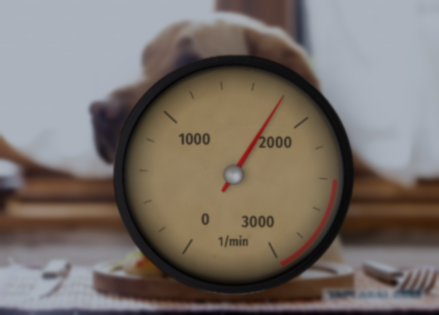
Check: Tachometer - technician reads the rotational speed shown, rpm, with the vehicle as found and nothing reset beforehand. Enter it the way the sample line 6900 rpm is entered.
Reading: 1800 rpm
